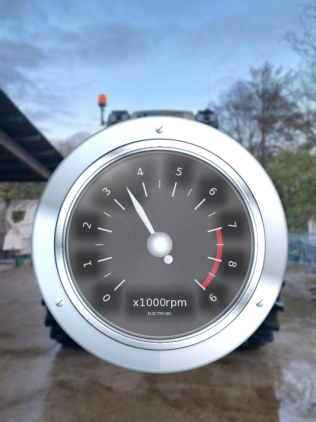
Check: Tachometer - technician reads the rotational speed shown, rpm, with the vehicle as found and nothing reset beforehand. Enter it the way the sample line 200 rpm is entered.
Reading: 3500 rpm
